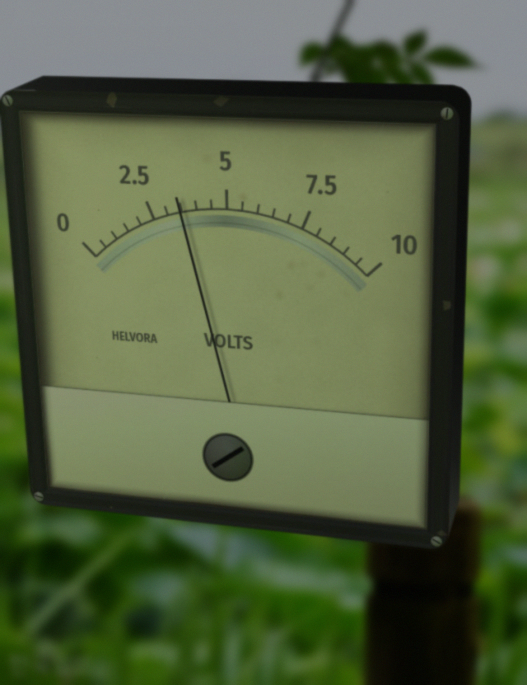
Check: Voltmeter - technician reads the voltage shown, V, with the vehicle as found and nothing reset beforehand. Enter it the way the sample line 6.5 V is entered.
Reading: 3.5 V
